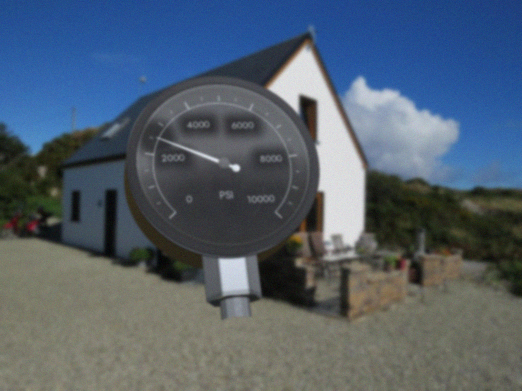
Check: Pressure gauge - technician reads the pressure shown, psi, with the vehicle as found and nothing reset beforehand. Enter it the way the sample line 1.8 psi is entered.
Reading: 2500 psi
